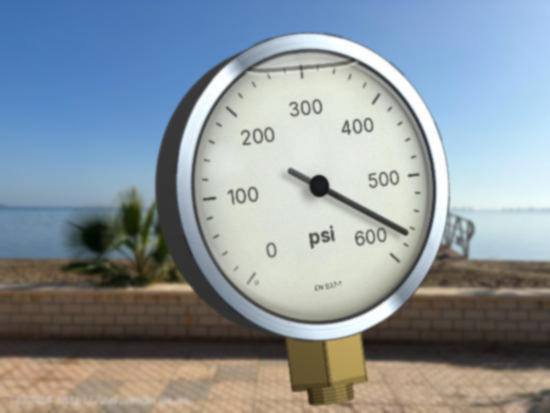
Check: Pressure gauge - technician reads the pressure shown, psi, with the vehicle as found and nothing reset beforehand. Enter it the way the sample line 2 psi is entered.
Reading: 570 psi
